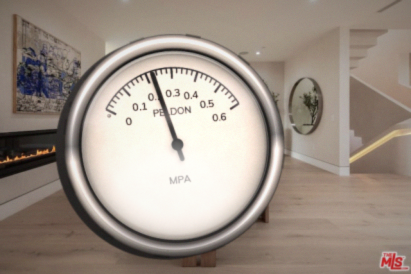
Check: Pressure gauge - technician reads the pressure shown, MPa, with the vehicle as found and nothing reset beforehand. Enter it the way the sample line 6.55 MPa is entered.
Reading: 0.22 MPa
